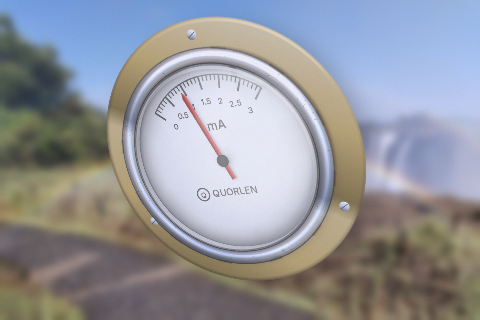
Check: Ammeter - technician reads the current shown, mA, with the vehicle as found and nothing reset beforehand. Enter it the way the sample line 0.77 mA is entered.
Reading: 1 mA
